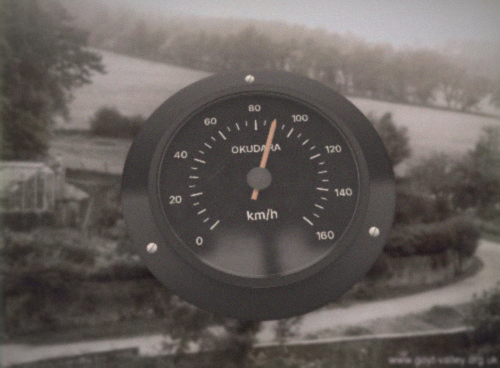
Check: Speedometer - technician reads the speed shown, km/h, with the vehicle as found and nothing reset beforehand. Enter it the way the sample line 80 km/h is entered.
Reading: 90 km/h
